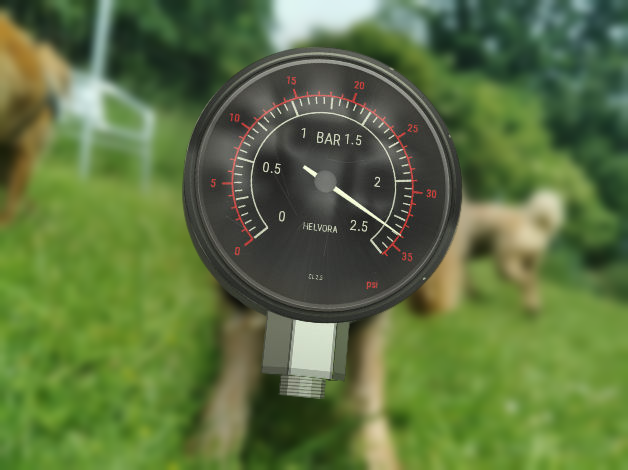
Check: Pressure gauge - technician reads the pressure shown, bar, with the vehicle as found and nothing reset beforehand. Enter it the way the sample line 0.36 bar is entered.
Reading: 2.35 bar
